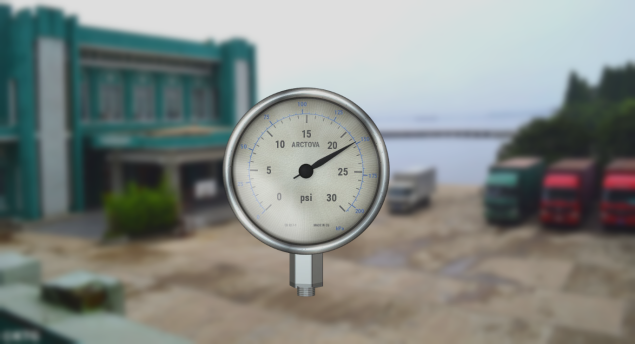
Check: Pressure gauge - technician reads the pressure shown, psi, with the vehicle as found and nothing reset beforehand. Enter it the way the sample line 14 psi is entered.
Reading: 21.5 psi
